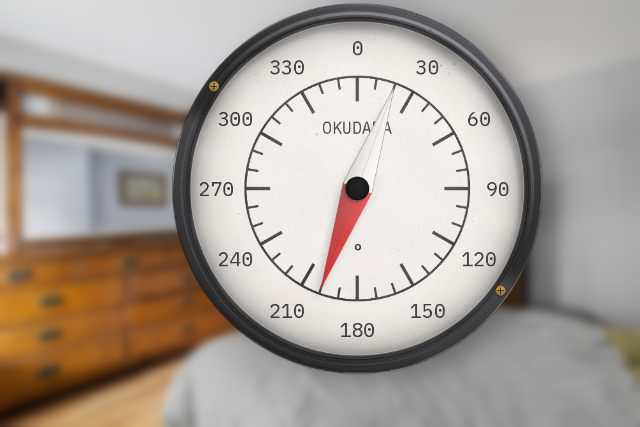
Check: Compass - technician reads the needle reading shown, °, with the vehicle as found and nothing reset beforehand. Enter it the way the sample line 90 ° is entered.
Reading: 200 °
